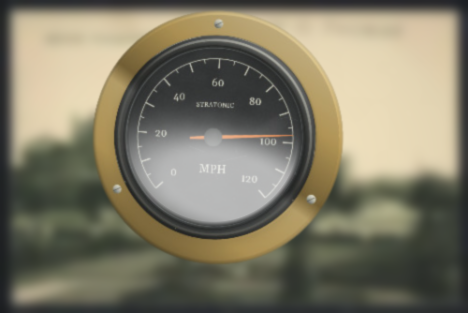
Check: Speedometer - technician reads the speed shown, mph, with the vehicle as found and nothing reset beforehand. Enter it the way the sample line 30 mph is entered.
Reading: 97.5 mph
